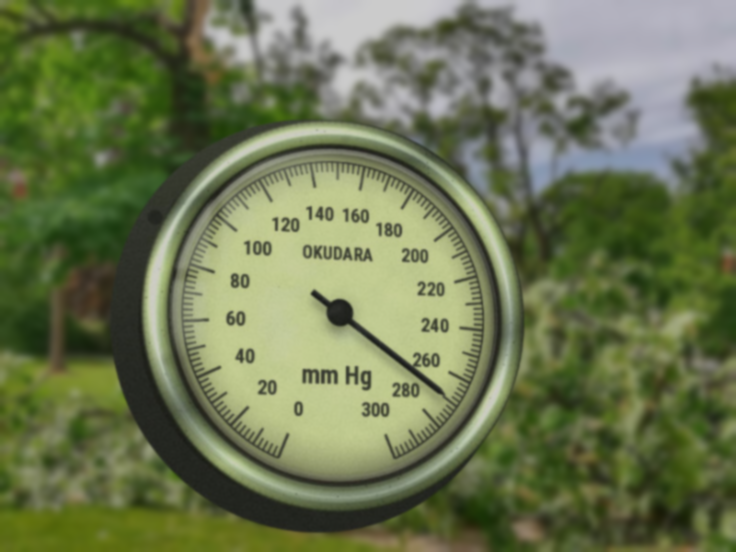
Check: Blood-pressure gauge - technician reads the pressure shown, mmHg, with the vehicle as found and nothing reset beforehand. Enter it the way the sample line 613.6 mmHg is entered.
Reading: 270 mmHg
